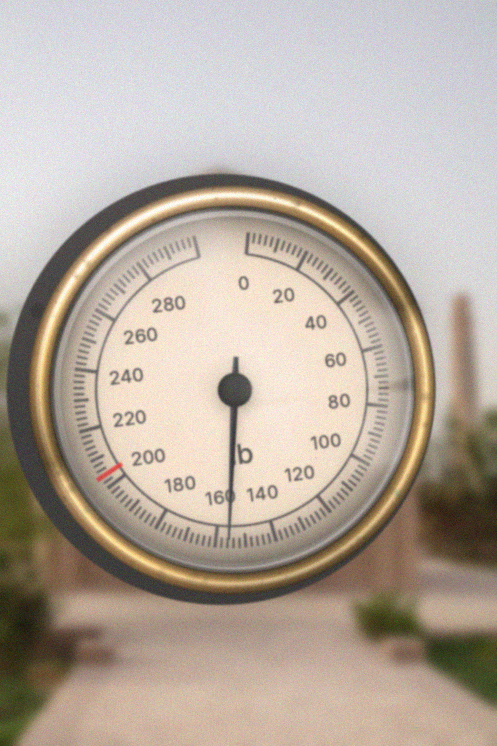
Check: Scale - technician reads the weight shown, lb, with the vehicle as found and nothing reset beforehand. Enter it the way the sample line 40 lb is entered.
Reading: 156 lb
